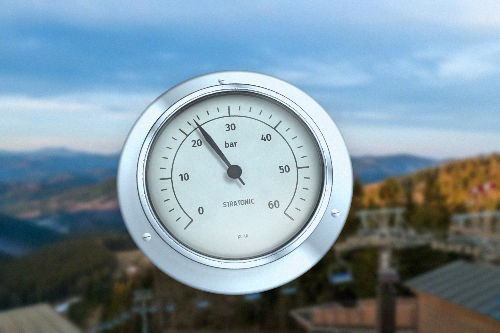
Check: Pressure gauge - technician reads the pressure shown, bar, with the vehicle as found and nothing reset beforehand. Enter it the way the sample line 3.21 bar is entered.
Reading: 23 bar
